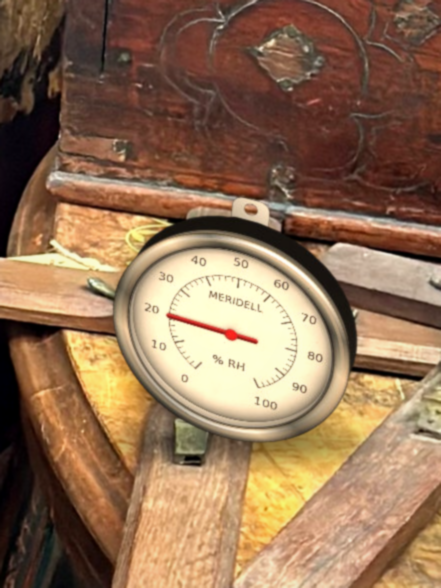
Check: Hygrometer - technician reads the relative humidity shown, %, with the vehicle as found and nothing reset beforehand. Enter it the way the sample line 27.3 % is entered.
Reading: 20 %
